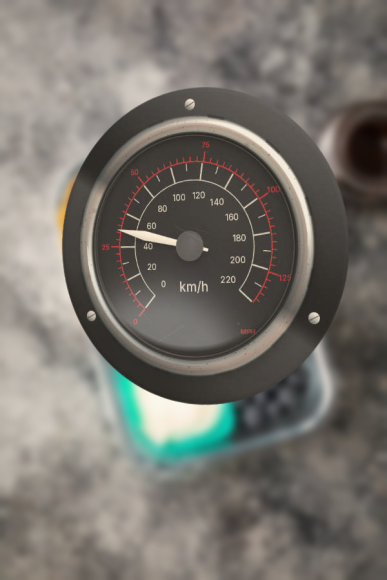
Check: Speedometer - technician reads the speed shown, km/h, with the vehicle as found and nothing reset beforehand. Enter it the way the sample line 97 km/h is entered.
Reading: 50 km/h
